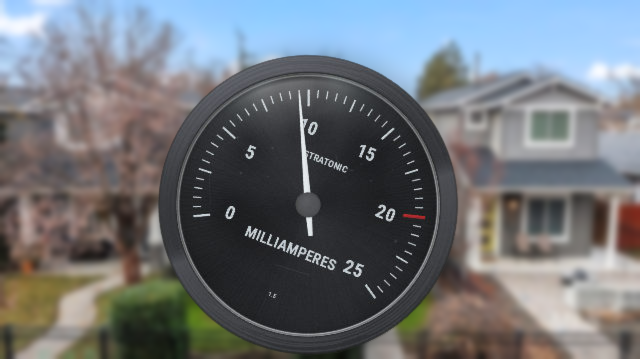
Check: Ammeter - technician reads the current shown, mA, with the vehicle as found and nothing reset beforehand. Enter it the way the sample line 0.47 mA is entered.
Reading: 9.5 mA
